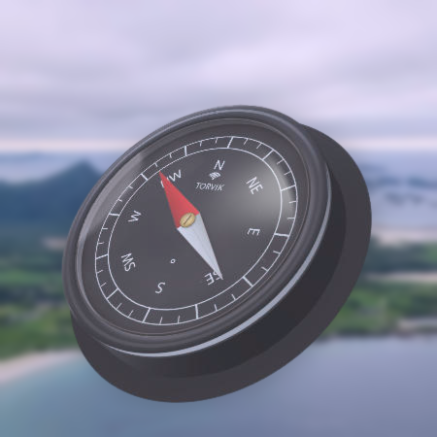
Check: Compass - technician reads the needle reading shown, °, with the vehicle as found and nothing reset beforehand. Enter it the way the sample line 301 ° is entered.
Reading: 310 °
